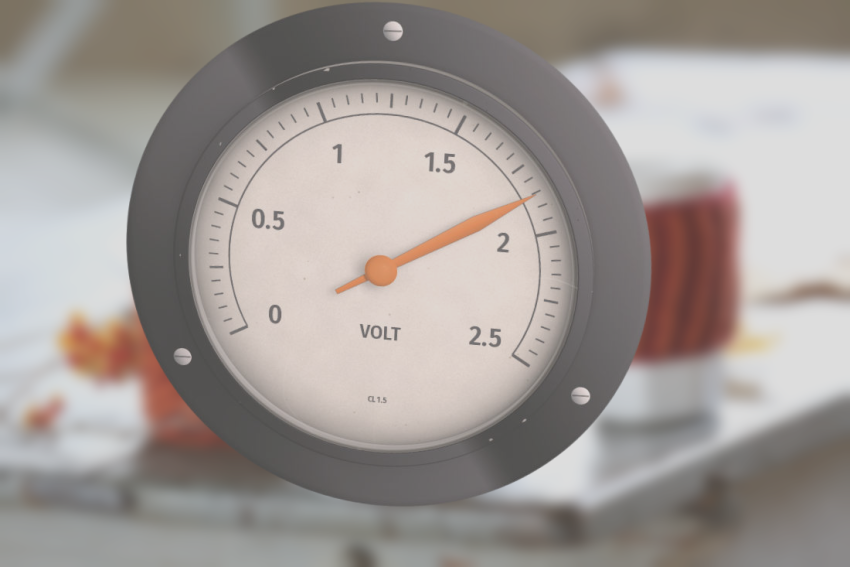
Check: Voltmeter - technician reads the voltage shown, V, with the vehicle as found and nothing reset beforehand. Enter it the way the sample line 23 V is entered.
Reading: 1.85 V
